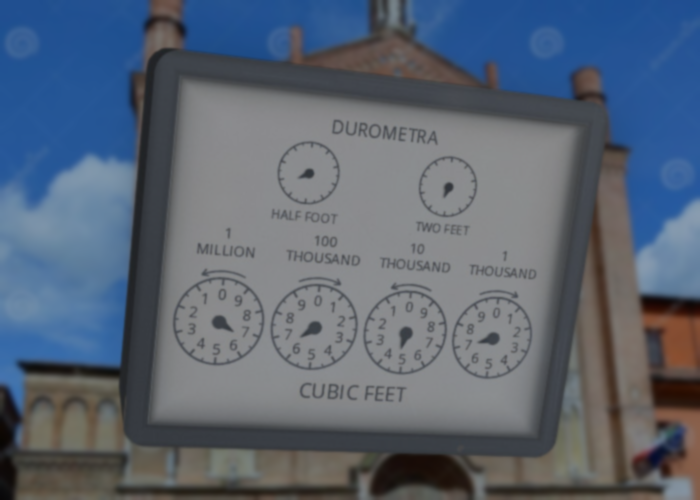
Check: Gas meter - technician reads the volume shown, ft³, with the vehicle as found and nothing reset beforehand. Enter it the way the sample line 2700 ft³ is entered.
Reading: 664700 ft³
